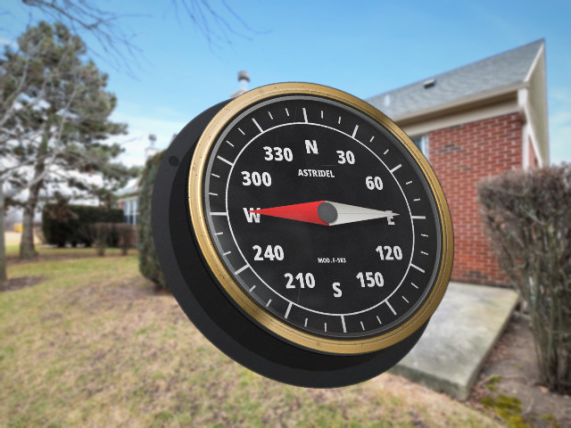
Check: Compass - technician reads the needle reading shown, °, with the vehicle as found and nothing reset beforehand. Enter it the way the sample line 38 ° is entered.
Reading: 270 °
